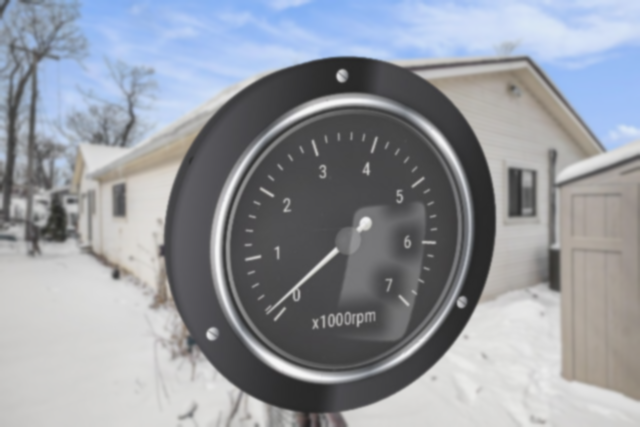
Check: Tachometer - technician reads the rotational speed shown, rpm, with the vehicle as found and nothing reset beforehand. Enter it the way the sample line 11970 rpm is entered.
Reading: 200 rpm
